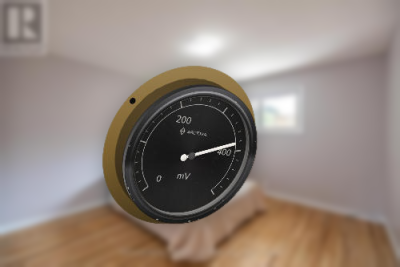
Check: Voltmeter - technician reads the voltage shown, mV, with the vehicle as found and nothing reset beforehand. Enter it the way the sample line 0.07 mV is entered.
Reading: 380 mV
